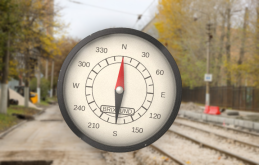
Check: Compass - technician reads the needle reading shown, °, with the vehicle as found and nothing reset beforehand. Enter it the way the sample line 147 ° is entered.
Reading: 0 °
